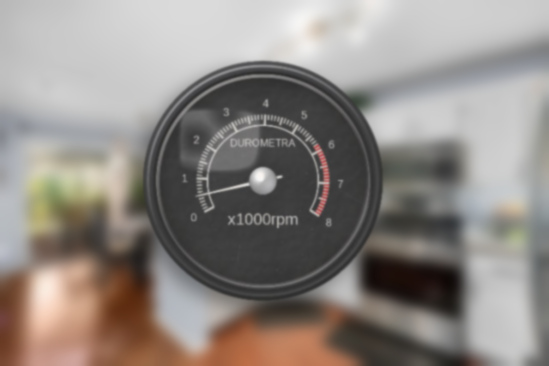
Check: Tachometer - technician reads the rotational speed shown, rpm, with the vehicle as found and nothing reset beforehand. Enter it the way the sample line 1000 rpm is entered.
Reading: 500 rpm
